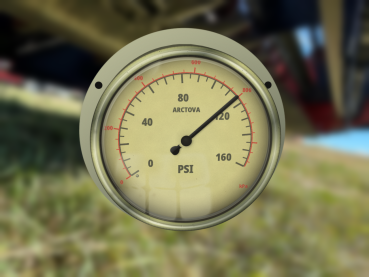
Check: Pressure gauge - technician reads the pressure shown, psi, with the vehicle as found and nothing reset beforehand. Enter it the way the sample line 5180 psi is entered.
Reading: 115 psi
